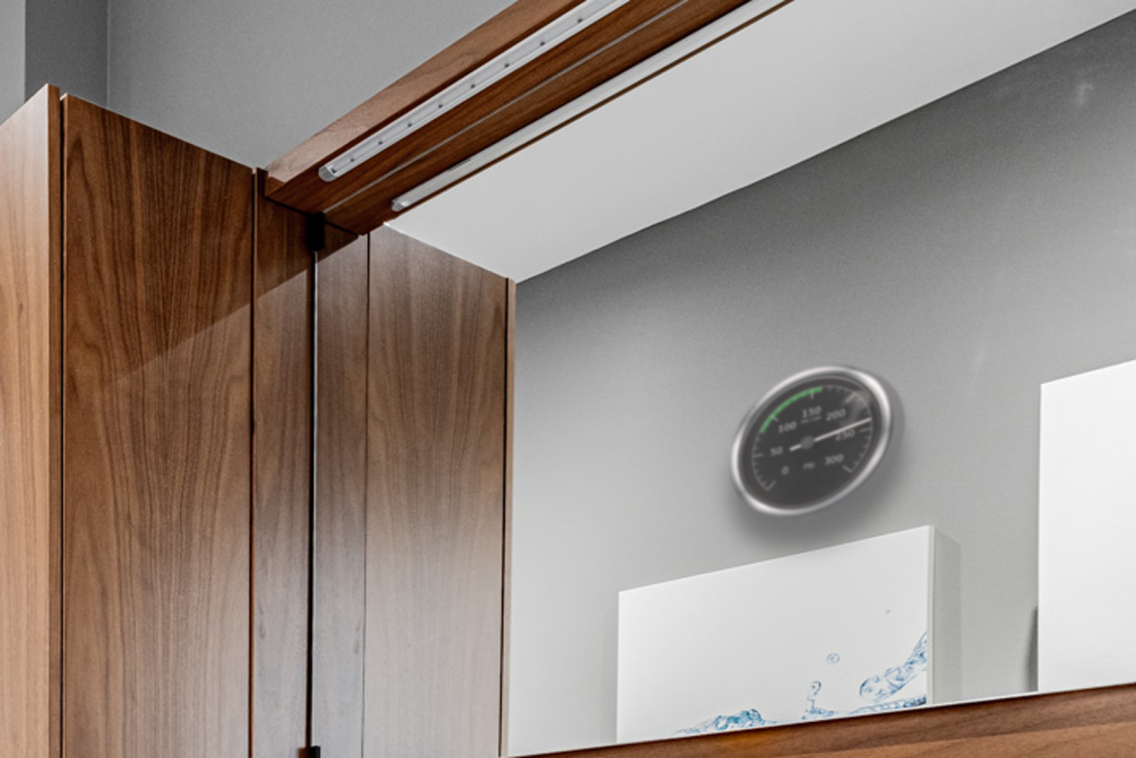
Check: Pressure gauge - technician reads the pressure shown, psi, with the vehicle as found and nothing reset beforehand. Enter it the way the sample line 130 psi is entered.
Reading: 240 psi
